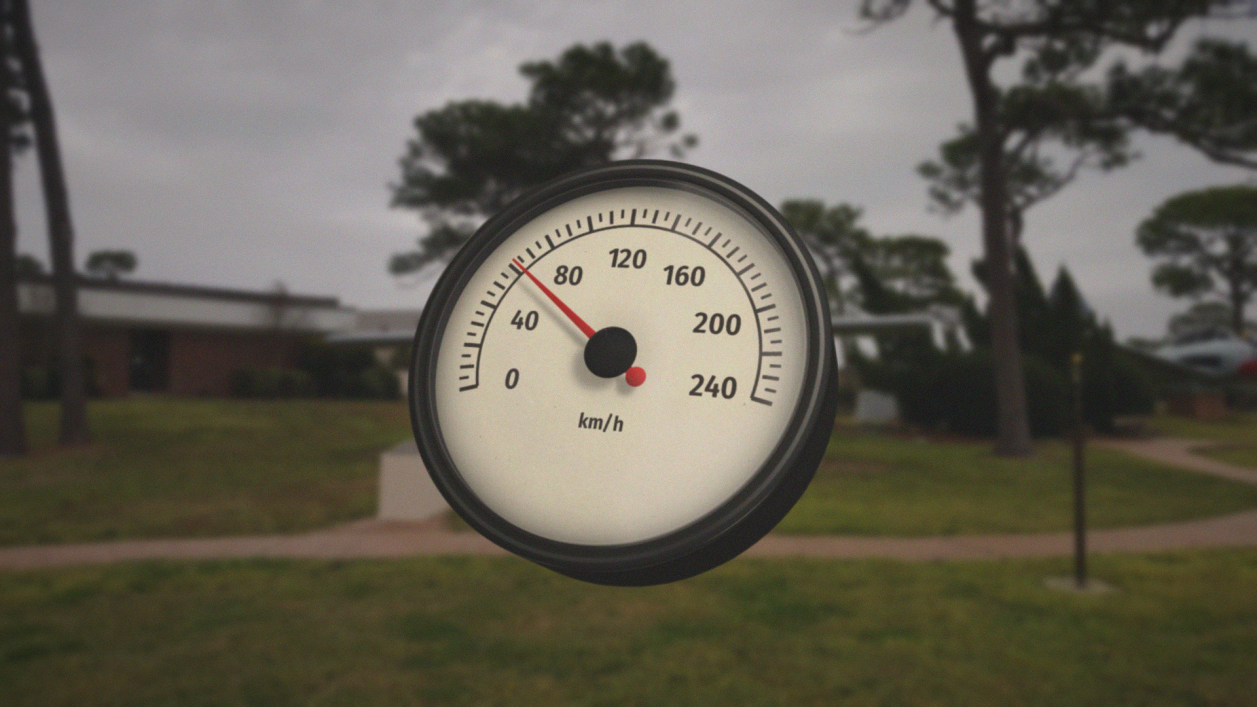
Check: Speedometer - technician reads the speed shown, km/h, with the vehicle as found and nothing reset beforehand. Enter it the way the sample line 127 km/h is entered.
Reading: 62.5 km/h
